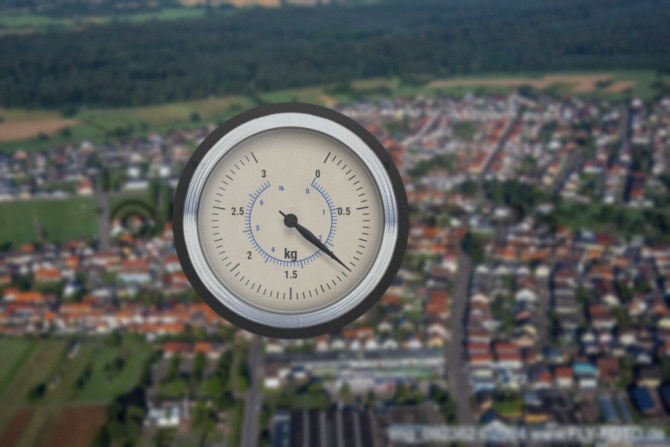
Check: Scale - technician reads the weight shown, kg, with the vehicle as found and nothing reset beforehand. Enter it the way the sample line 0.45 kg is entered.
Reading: 1 kg
